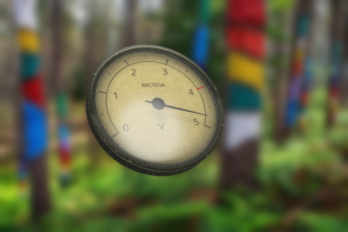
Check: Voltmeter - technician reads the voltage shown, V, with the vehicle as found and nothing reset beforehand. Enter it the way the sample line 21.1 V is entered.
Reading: 4.75 V
